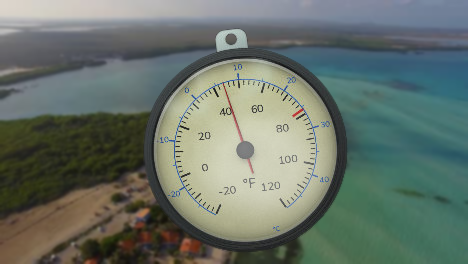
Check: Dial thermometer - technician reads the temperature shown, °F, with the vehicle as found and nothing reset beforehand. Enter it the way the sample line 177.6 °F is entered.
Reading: 44 °F
